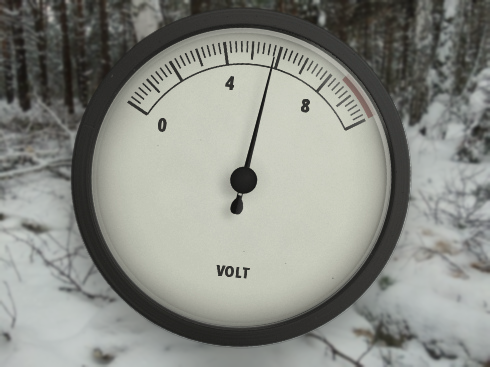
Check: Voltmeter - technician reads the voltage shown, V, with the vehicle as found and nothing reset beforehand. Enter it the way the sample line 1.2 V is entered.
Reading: 5.8 V
